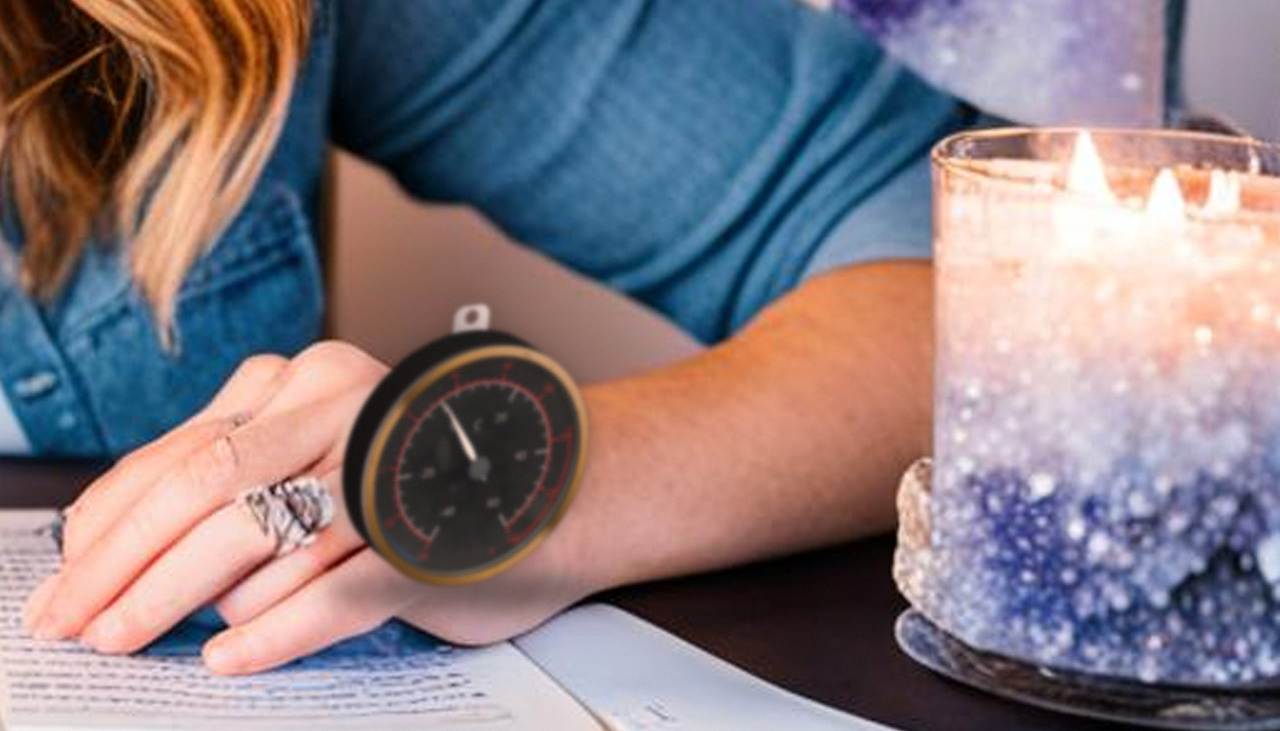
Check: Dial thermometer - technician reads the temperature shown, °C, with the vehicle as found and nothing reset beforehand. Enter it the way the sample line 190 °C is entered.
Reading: 0 °C
